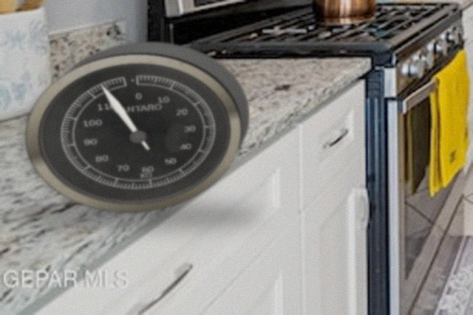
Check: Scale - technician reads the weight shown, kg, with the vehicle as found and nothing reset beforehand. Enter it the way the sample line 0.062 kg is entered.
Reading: 115 kg
